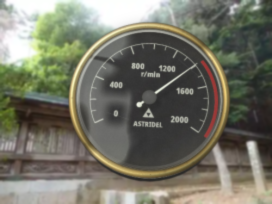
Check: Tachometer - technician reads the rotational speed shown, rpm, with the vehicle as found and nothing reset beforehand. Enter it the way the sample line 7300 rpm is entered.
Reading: 1400 rpm
